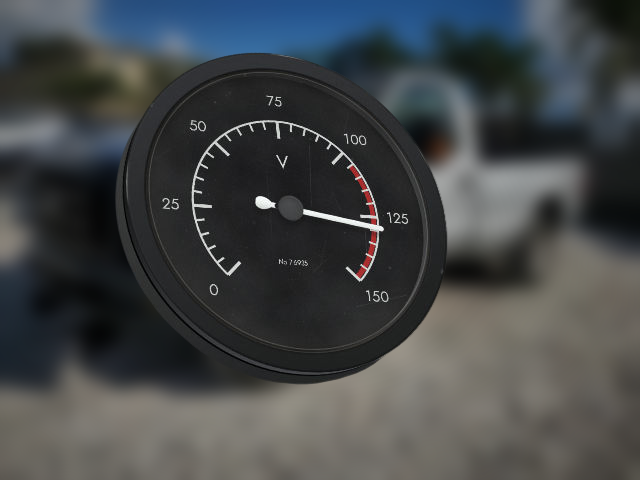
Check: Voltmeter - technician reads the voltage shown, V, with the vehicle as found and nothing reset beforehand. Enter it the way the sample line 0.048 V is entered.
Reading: 130 V
